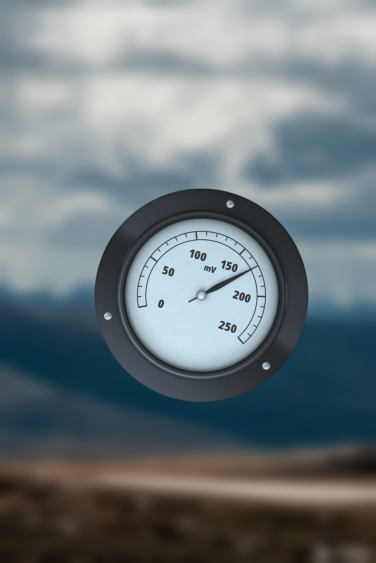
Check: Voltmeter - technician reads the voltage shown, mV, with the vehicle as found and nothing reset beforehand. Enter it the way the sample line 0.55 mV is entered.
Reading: 170 mV
